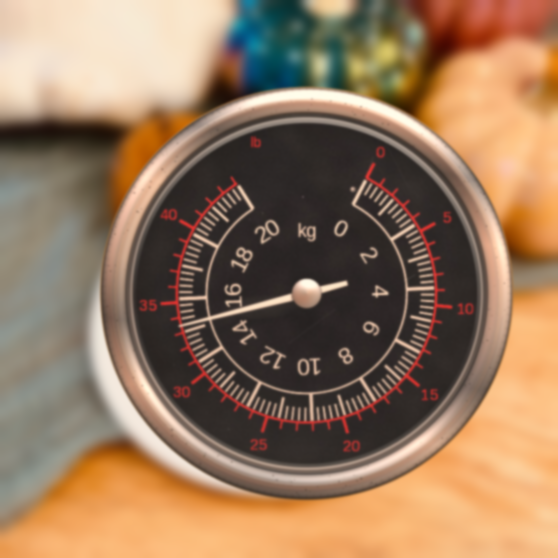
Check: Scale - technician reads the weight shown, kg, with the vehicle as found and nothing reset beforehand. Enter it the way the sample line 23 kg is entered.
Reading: 15.2 kg
